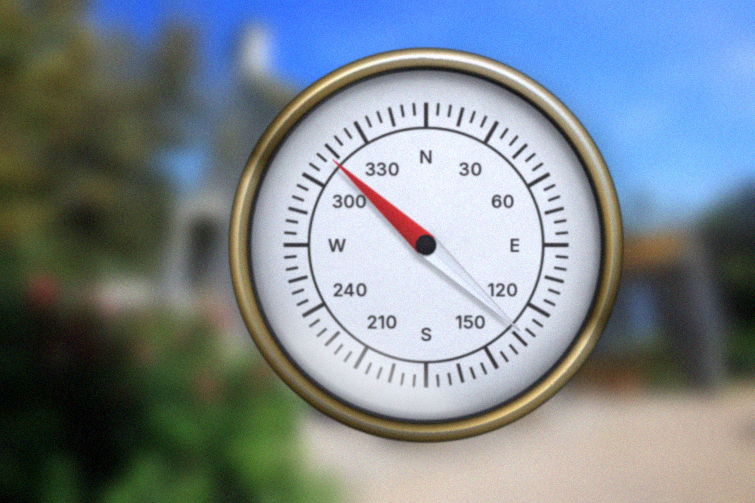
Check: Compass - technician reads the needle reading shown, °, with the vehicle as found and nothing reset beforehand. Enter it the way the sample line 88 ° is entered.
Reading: 312.5 °
